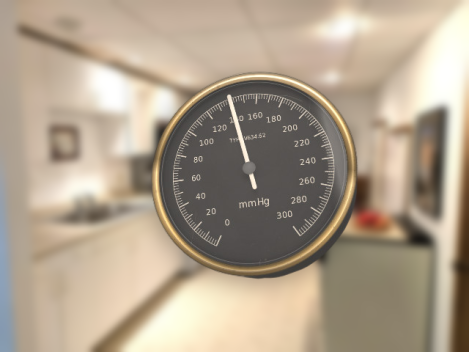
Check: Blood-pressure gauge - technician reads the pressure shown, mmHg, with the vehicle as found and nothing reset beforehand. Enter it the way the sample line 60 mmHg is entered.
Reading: 140 mmHg
